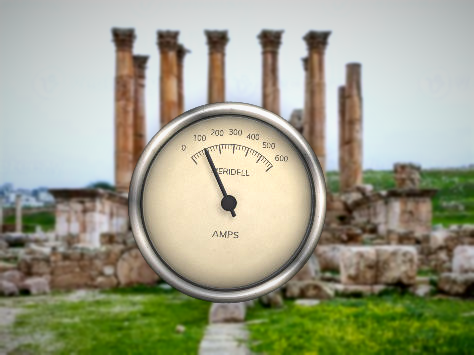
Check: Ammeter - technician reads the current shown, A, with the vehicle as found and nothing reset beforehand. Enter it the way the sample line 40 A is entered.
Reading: 100 A
